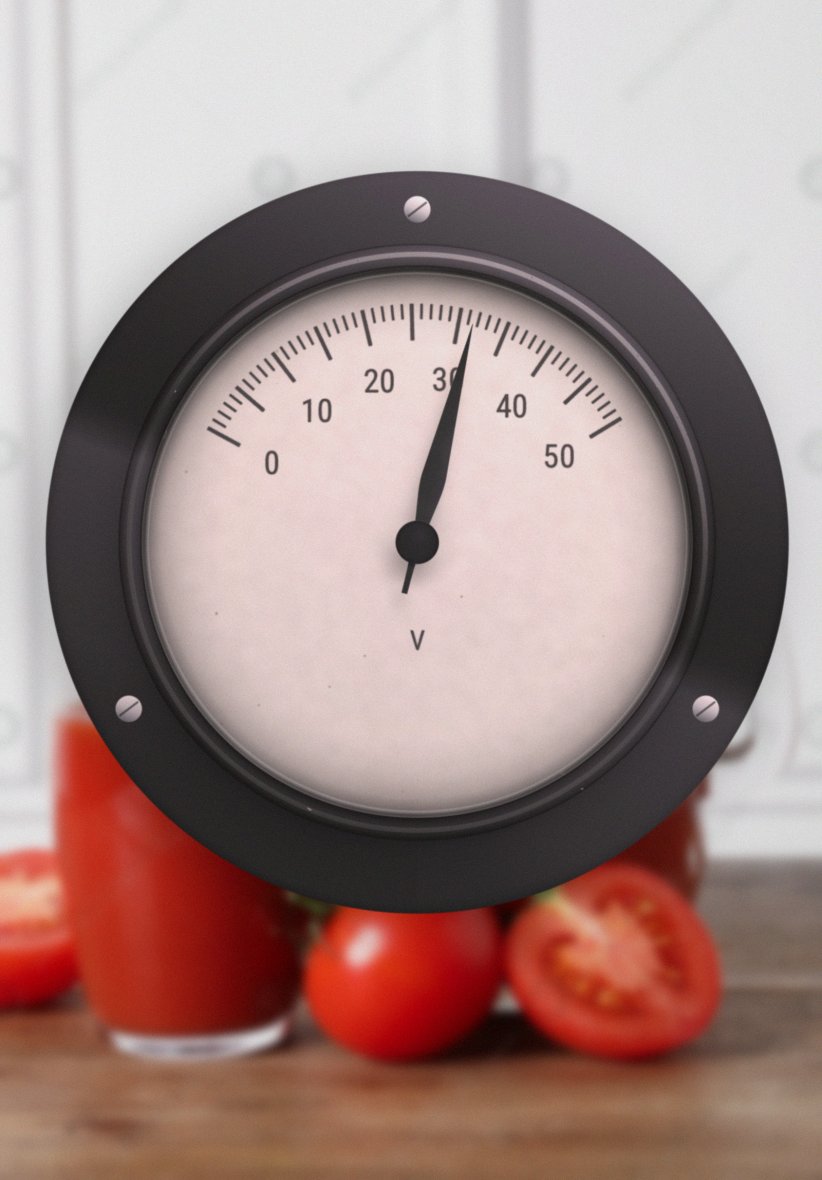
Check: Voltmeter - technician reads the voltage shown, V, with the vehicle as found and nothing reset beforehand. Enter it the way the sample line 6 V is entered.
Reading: 31.5 V
